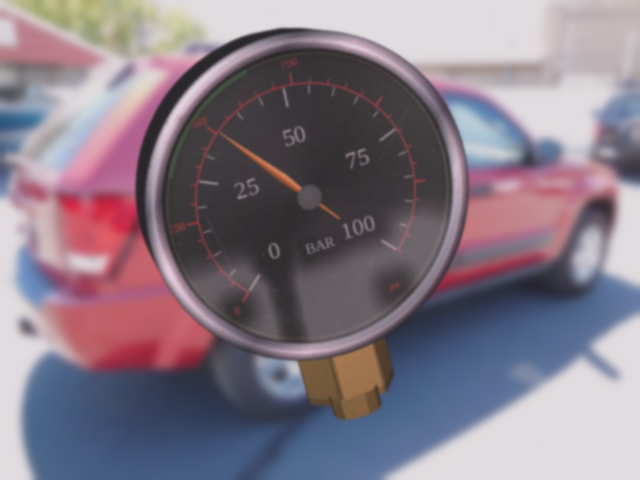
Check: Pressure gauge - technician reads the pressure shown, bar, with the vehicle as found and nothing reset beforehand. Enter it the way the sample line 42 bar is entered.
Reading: 35 bar
